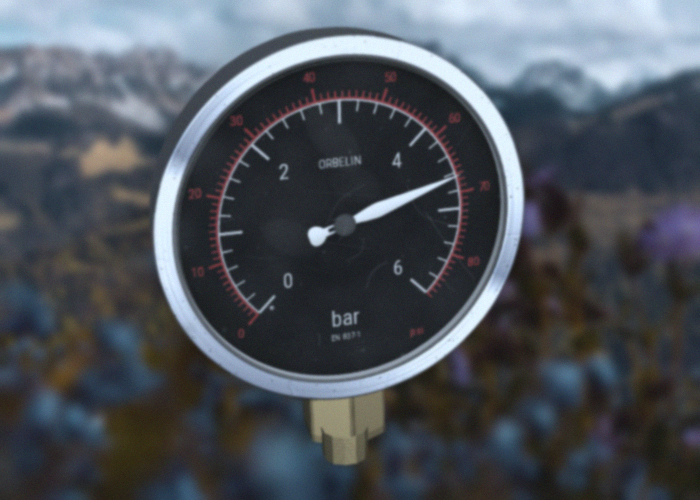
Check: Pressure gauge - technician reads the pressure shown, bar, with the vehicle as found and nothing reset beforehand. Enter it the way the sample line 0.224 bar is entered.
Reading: 4.6 bar
